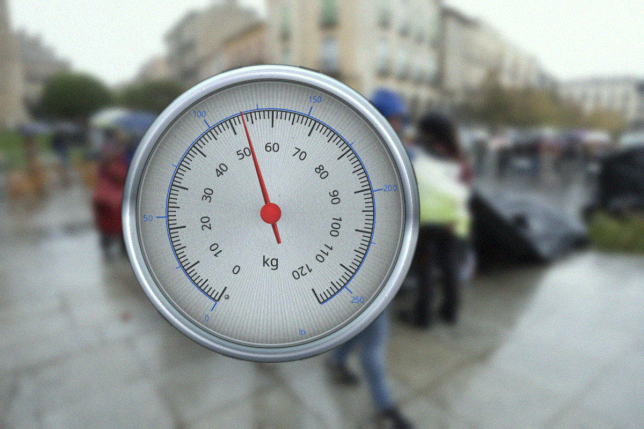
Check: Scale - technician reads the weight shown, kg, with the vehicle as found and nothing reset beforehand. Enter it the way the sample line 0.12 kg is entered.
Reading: 53 kg
